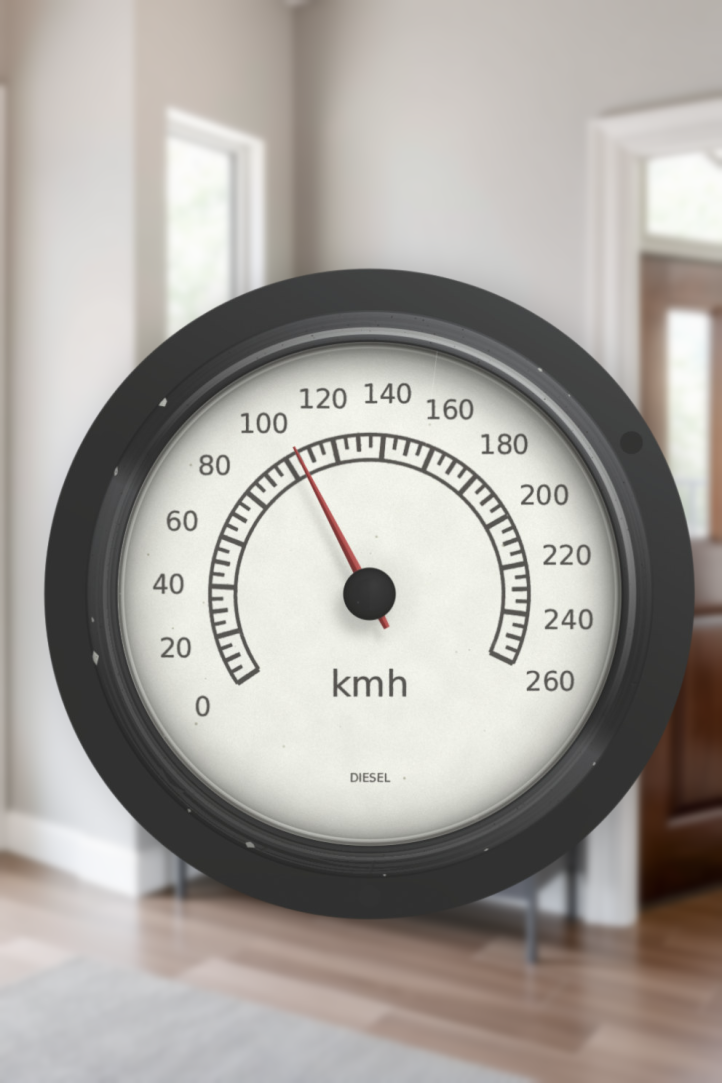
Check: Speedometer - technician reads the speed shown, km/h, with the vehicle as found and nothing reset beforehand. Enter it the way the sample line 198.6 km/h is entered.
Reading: 105 km/h
